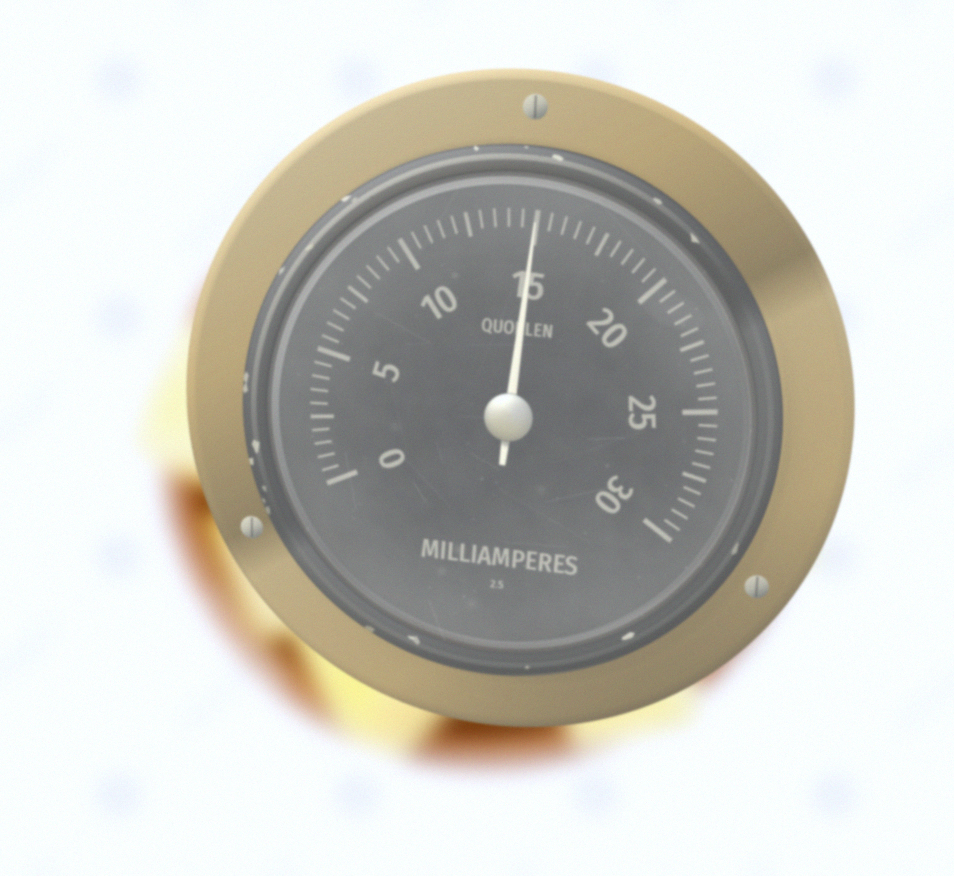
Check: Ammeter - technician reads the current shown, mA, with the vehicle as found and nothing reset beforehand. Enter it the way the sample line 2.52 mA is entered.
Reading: 15 mA
